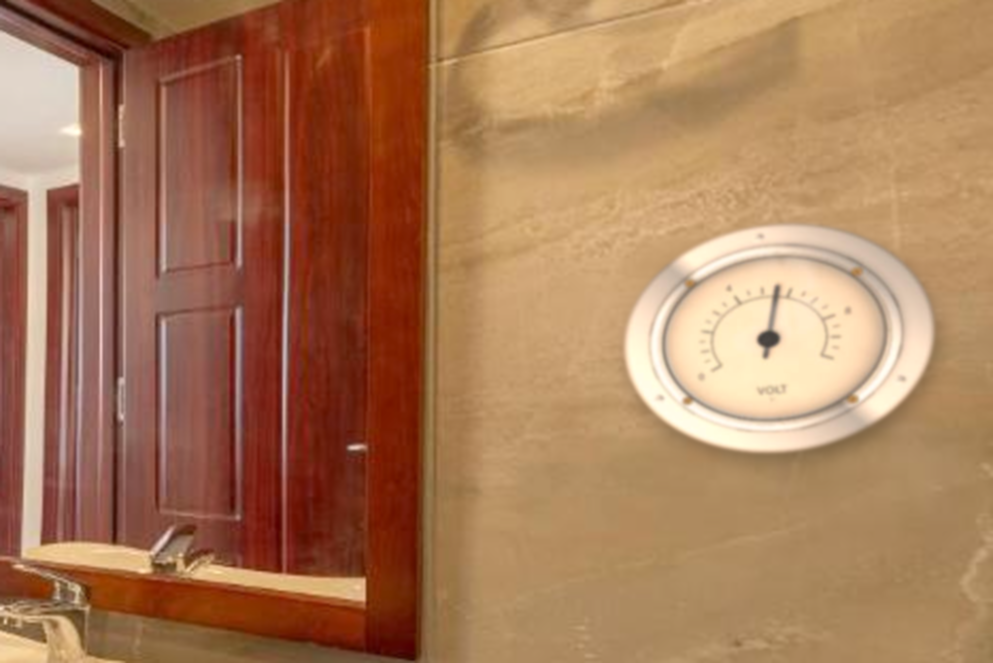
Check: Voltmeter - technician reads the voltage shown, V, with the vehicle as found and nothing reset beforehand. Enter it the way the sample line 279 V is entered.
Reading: 5.5 V
